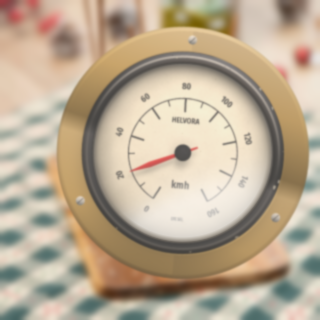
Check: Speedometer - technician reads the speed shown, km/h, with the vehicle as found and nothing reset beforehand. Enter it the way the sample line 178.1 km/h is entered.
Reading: 20 km/h
